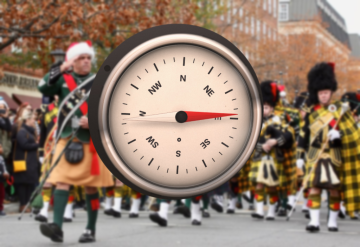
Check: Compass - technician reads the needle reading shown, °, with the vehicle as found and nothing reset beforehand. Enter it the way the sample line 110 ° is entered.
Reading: 85 °
